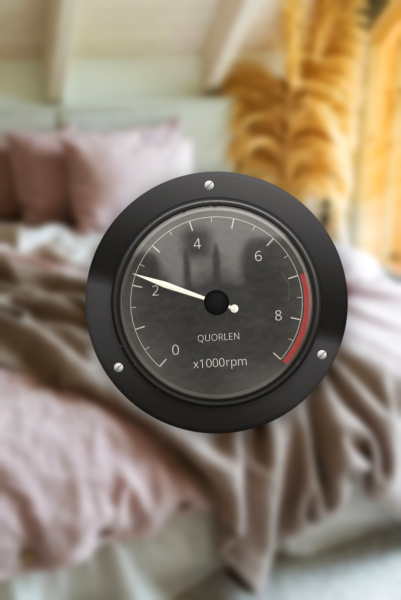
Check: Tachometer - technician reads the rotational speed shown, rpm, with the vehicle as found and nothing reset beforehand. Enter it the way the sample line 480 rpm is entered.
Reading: 2250 rpm
